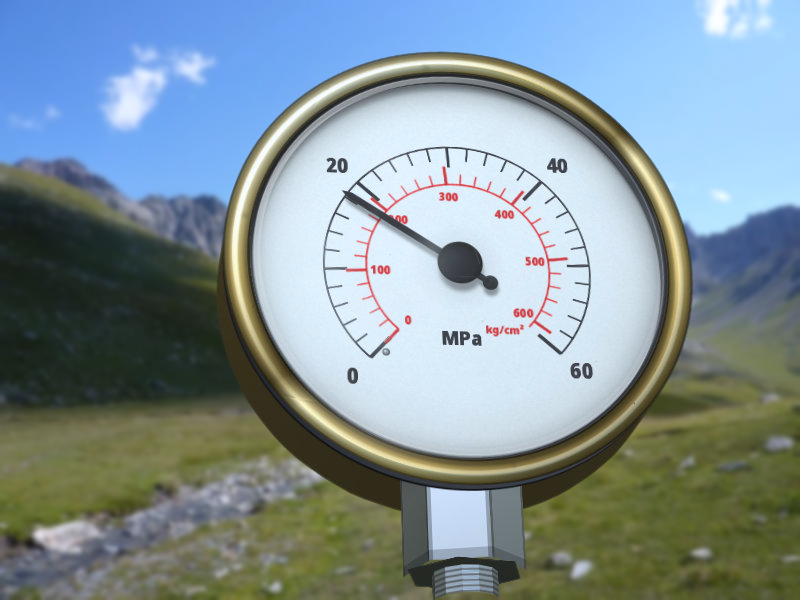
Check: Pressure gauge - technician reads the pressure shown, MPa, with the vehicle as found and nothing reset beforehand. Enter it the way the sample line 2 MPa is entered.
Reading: 18 MPa
